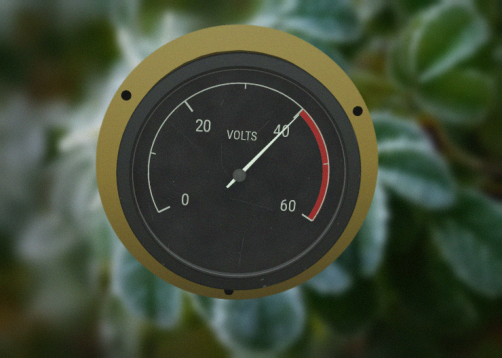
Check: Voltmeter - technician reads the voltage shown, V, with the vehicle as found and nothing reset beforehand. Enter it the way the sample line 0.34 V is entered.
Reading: 40 V
